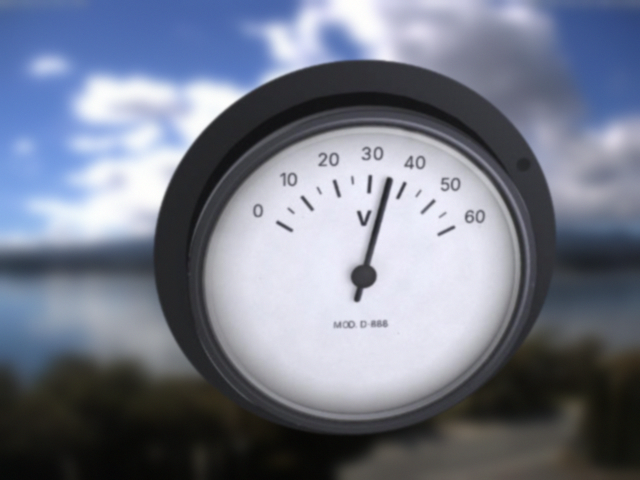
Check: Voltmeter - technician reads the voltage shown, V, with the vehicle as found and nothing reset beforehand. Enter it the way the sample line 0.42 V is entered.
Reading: 35 V
